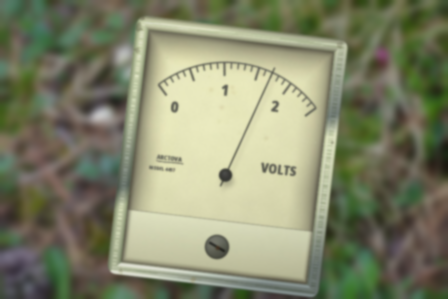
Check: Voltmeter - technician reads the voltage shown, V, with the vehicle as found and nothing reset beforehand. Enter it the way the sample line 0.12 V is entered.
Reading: 1.7 V
